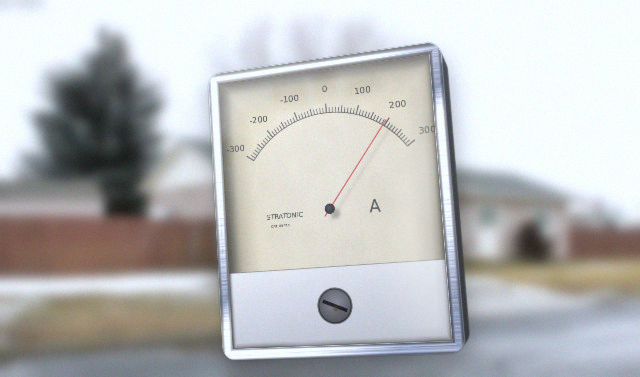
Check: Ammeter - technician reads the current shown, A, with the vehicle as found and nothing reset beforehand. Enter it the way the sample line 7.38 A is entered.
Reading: 200 A
